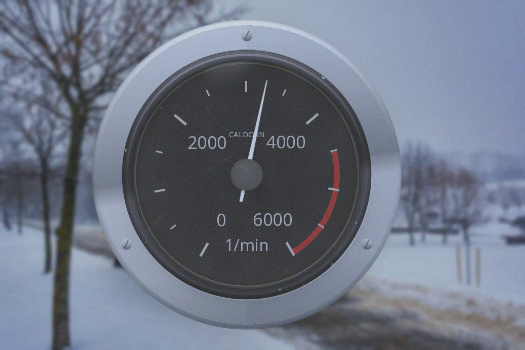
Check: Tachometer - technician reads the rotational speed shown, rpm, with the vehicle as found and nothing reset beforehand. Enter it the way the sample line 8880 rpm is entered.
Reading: 3250 rpm
